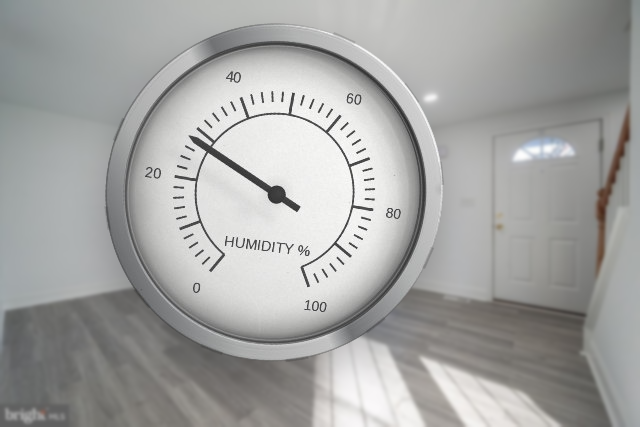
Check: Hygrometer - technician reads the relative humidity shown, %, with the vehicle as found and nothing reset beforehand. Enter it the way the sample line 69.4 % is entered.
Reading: 28 %
